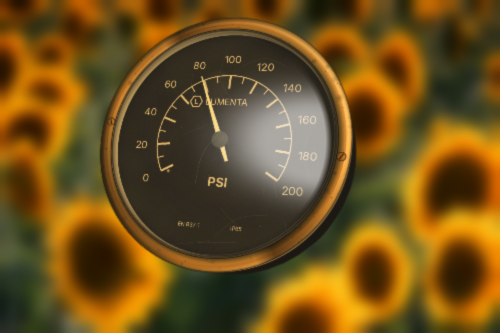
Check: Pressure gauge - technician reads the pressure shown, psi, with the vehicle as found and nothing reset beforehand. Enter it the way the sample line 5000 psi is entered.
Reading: 80 psi
